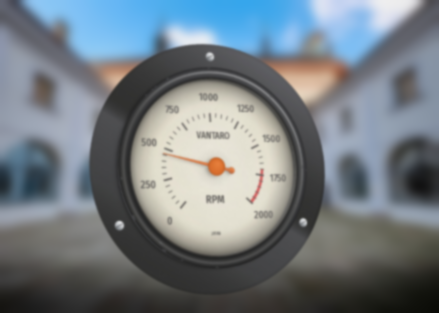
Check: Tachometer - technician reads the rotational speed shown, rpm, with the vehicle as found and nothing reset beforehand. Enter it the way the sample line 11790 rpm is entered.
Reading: 450 rpm
